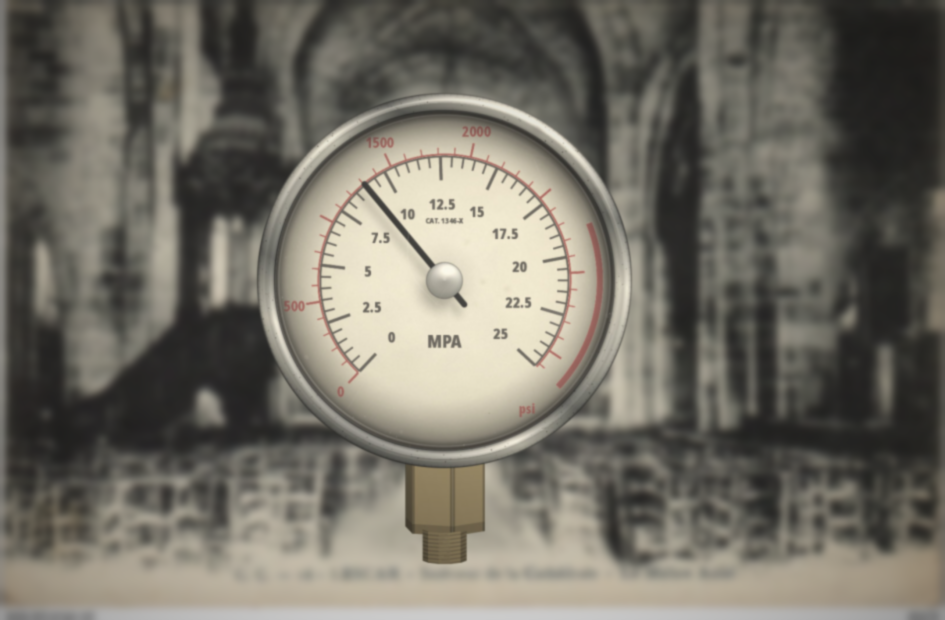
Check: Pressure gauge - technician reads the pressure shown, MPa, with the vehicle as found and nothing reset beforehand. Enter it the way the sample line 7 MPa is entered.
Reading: 9 MPa
